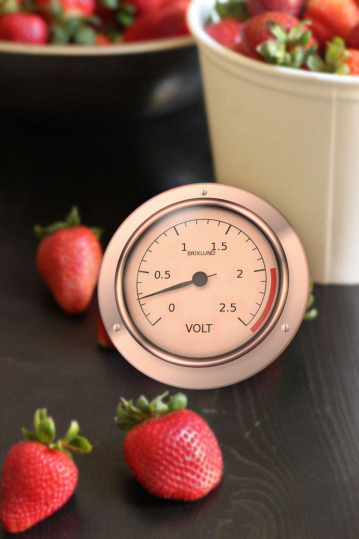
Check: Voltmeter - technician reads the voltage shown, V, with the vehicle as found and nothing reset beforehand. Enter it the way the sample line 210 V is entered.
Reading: 0.25 V
